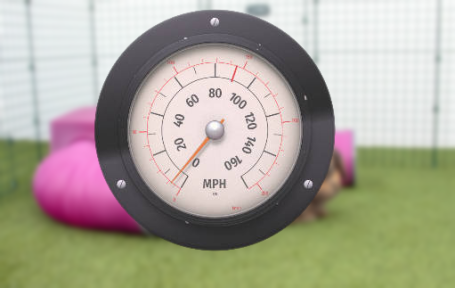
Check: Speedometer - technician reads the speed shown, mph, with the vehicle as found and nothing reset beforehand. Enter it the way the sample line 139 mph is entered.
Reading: 5 mph
